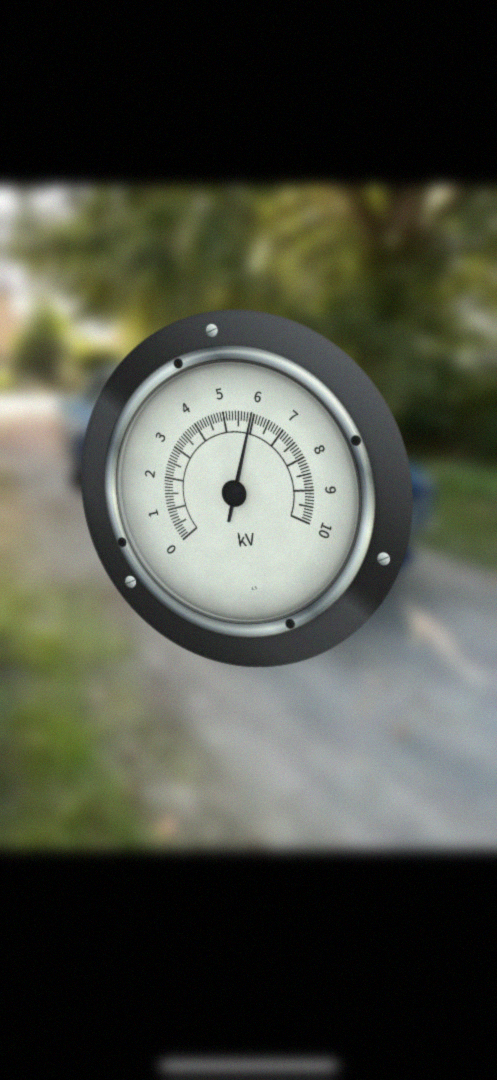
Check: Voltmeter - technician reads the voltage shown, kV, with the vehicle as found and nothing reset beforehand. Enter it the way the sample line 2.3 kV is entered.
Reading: 6 kV
